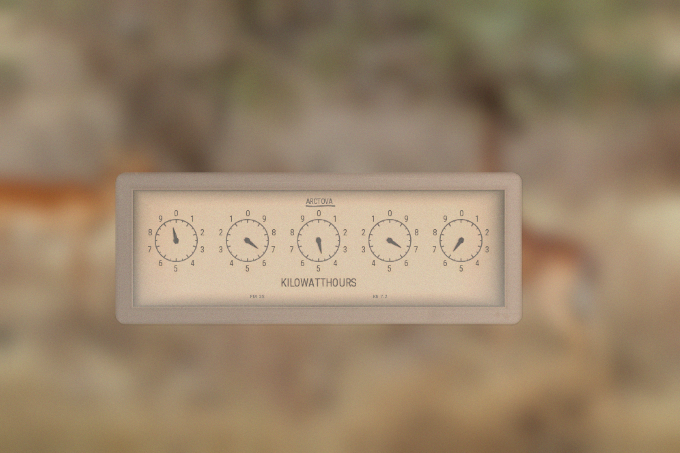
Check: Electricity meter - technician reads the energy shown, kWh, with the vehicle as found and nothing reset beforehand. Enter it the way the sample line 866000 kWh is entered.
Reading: 96466 kWh
